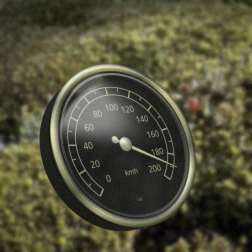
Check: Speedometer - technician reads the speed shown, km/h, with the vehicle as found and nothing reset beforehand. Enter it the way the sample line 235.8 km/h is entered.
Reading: 190 km/h
